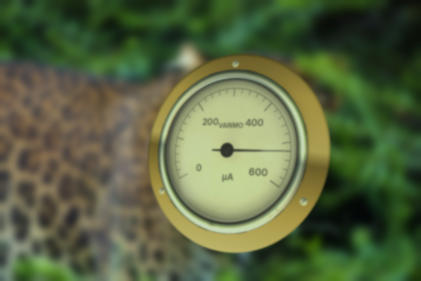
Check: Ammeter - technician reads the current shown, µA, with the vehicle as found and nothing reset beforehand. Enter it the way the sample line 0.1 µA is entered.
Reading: 520 µA
